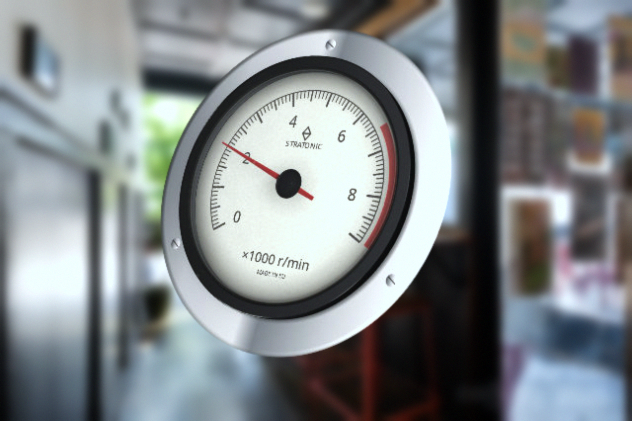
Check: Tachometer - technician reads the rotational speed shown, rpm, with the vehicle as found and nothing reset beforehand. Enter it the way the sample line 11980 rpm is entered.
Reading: 2000 rpm
